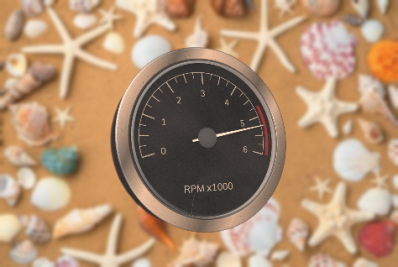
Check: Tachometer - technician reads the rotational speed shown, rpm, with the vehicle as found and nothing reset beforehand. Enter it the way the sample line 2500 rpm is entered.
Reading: 5250 rpm
